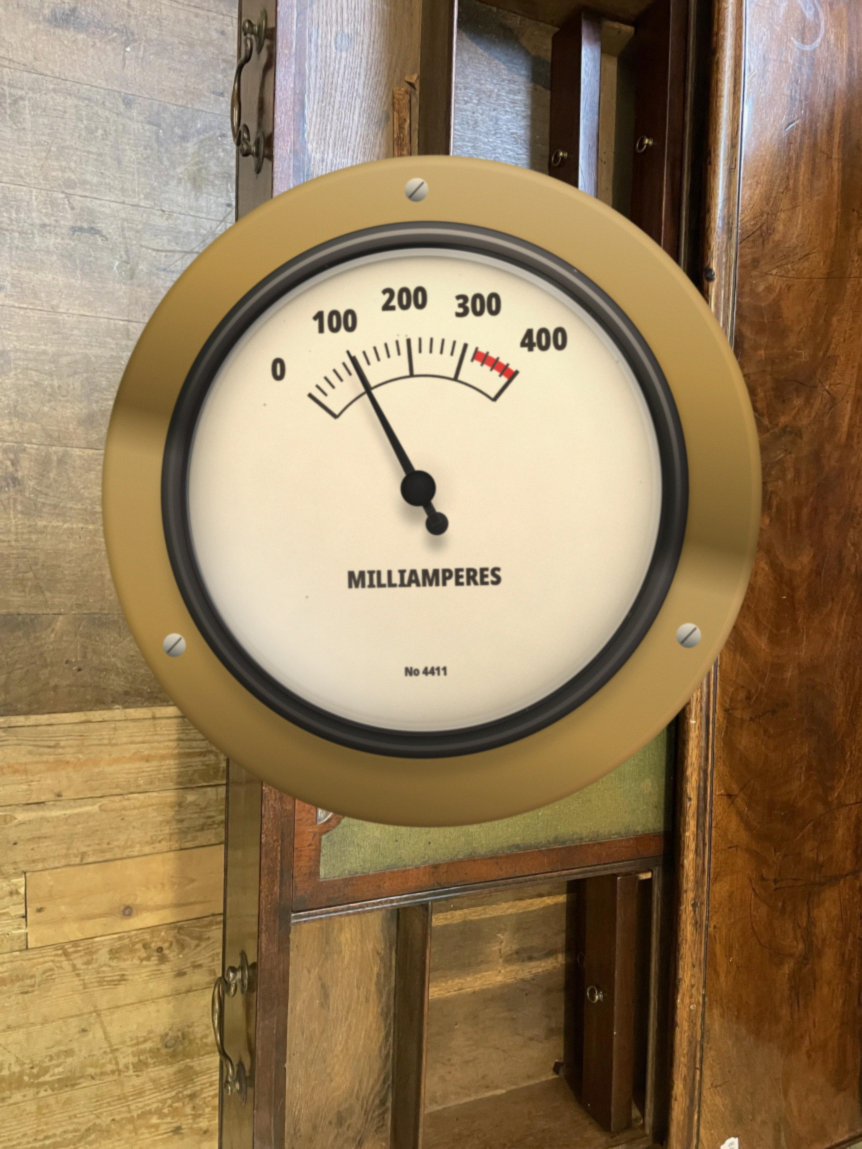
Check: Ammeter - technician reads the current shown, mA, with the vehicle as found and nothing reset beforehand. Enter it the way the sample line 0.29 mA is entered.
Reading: 100 mA
